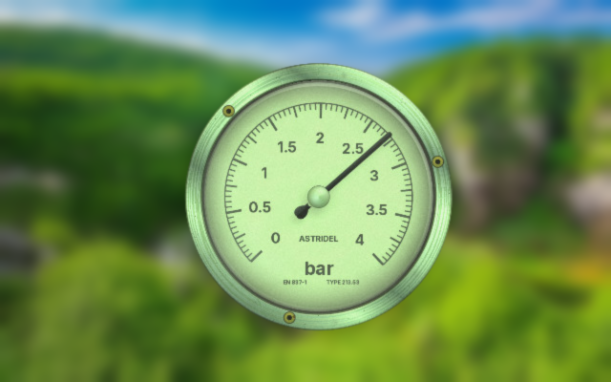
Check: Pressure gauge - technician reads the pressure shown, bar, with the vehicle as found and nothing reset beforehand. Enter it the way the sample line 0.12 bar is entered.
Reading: 2.7 bar
